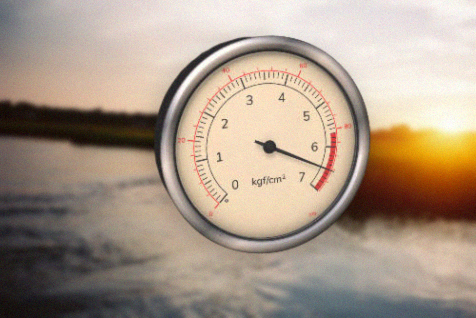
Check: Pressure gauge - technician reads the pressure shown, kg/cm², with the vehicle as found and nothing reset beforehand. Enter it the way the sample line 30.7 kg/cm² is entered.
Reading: 6.5 kg/cm²
